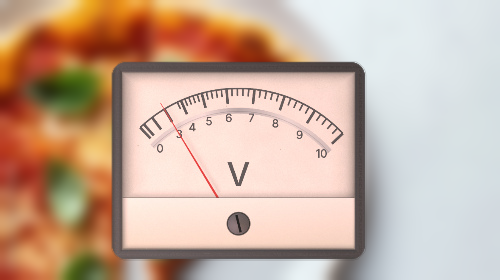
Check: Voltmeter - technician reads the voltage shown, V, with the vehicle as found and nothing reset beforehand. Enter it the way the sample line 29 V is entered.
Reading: 3 V
